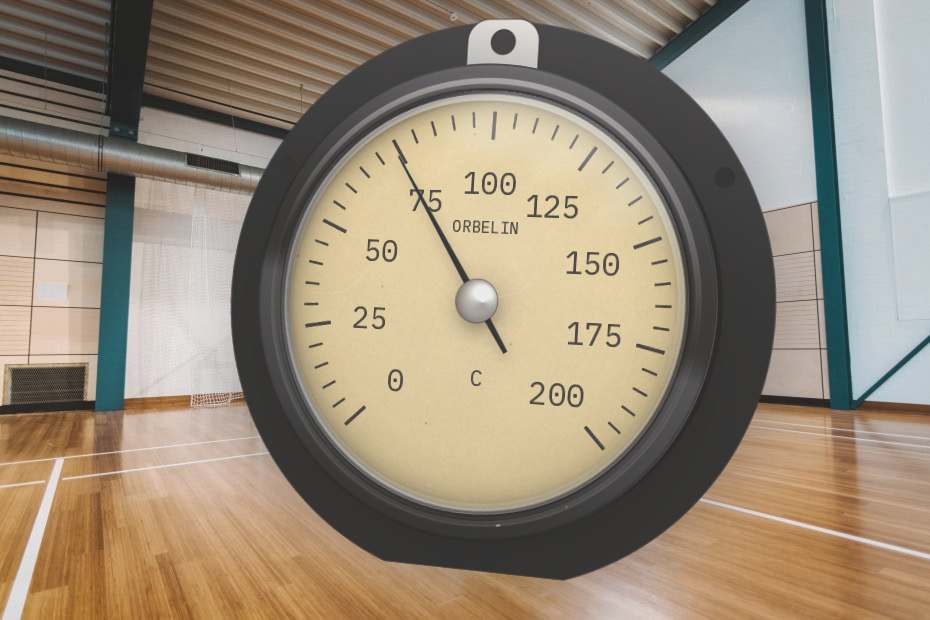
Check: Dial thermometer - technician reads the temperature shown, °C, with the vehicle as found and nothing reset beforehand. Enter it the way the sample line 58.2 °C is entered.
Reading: 75 °C
